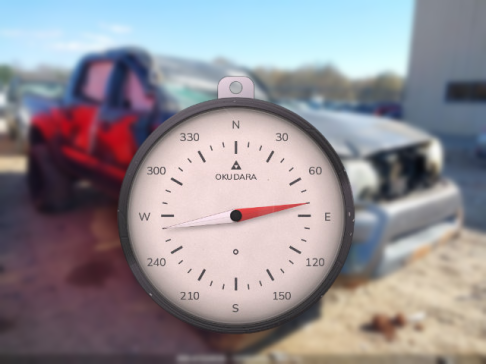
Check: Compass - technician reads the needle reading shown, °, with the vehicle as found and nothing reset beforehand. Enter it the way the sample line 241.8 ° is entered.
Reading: 80 °
